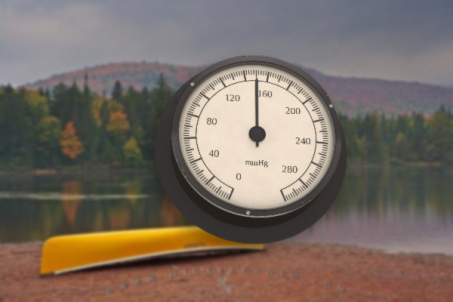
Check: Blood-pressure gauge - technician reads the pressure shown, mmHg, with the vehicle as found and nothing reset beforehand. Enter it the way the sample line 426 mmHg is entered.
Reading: 150 mmHg
